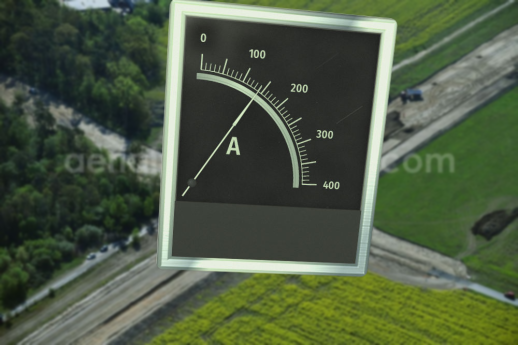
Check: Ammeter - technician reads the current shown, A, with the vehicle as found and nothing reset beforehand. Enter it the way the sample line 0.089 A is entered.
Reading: 140 A
